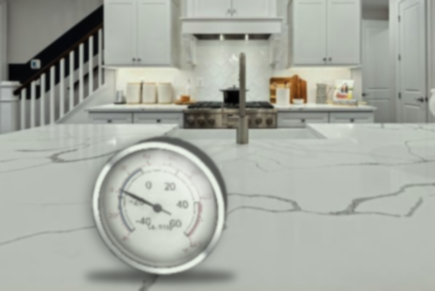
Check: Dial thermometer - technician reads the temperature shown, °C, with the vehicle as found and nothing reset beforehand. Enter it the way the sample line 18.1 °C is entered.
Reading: -15 °C
